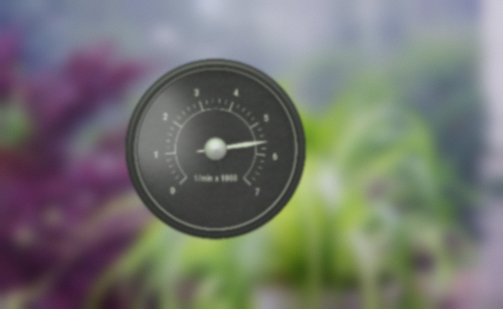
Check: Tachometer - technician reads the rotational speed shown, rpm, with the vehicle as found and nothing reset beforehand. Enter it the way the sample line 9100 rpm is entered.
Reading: 5600 rpm
